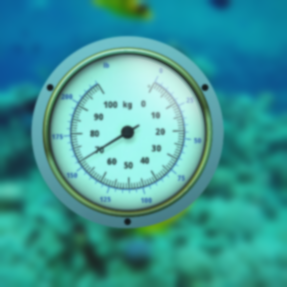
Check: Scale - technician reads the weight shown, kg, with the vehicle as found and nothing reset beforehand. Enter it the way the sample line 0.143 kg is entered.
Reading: 70 kg
